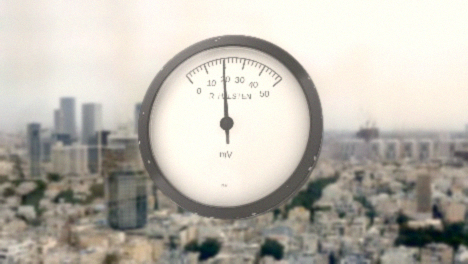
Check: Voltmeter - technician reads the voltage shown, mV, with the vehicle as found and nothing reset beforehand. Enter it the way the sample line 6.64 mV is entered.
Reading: 20 mV
